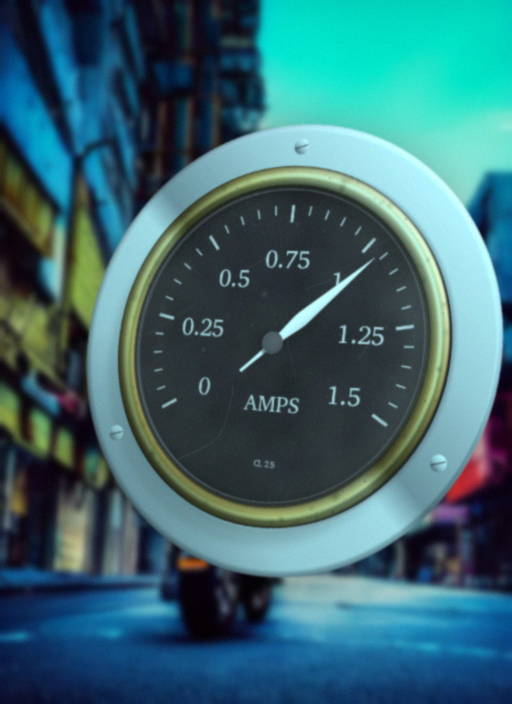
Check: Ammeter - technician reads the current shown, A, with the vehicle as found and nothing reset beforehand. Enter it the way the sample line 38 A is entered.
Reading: 1.05 A
